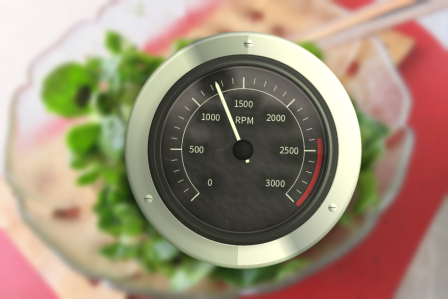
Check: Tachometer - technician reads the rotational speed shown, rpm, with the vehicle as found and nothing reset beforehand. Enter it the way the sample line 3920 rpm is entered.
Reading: 1250 rpm
